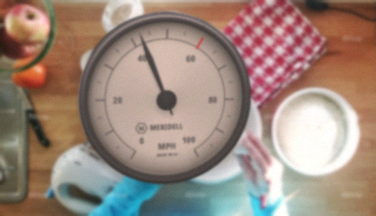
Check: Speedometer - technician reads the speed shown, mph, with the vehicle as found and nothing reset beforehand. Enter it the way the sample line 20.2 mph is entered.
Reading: 42.5 mph
